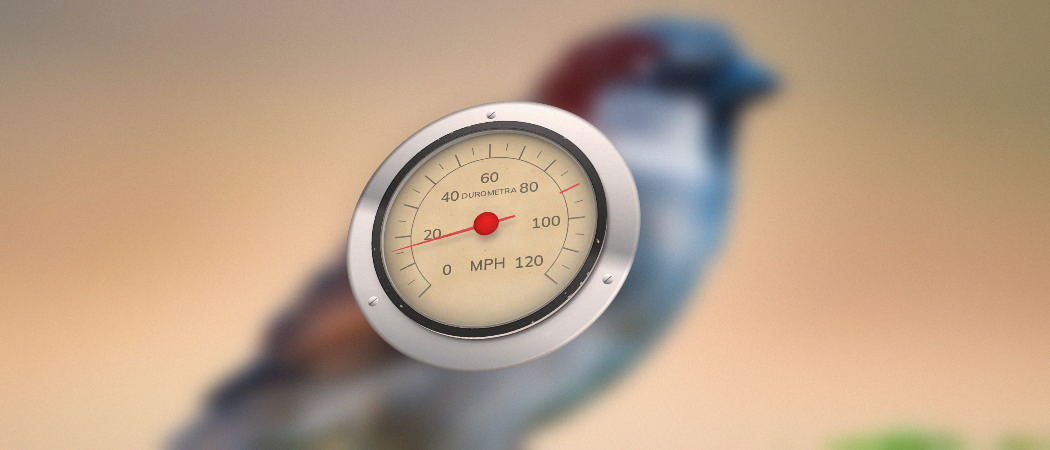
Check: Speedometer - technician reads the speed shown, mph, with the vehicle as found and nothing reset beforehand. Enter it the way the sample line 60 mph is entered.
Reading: 15 mph
